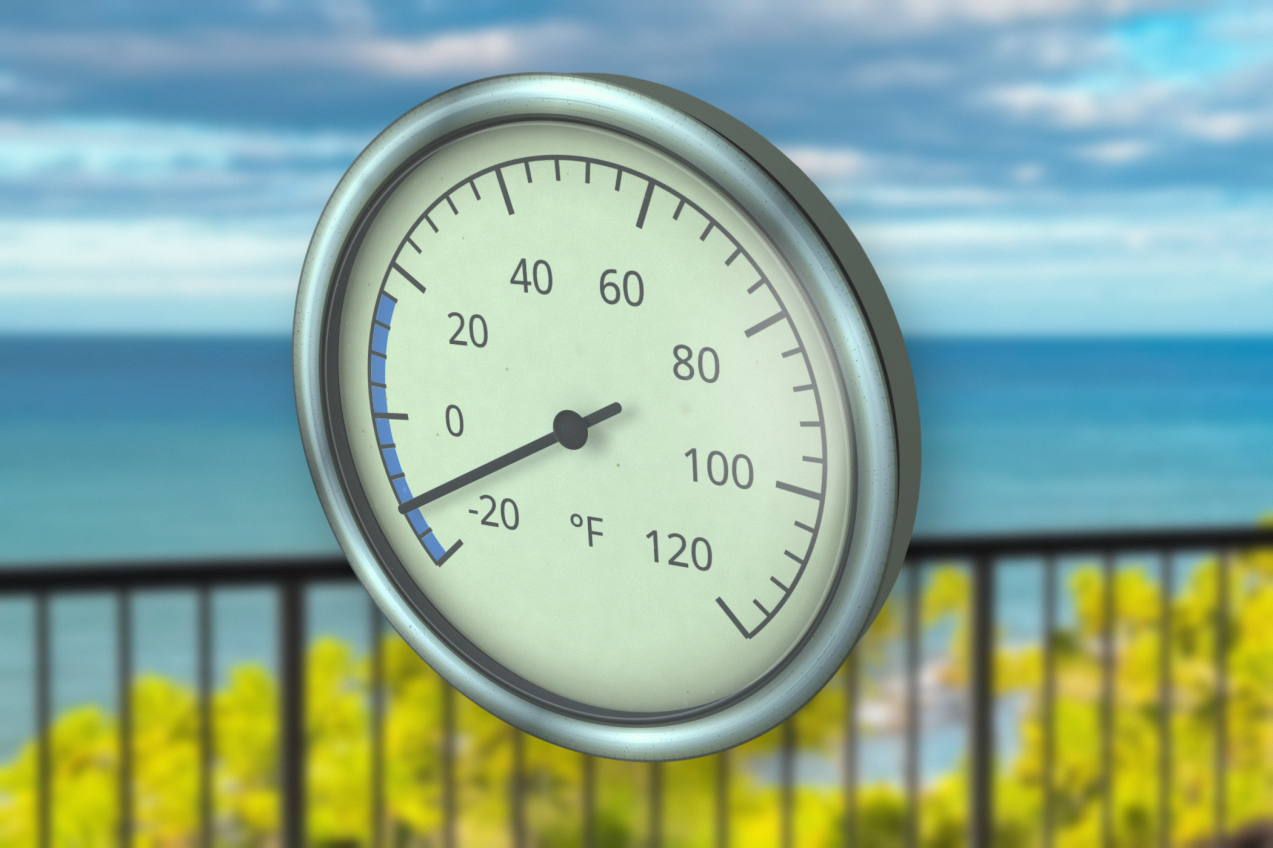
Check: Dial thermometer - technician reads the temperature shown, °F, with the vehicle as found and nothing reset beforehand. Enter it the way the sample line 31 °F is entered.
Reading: -12 °F
